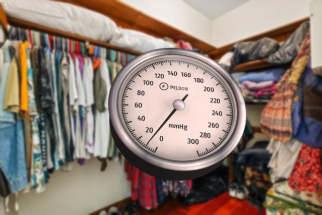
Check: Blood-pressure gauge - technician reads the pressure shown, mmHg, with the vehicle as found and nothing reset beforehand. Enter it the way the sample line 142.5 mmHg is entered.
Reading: 10 mmHg
